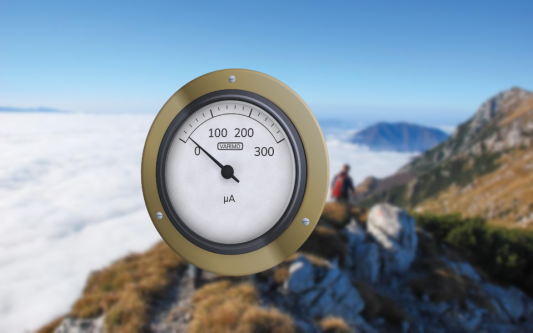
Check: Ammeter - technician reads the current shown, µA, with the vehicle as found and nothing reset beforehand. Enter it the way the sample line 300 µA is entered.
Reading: 20 µA
